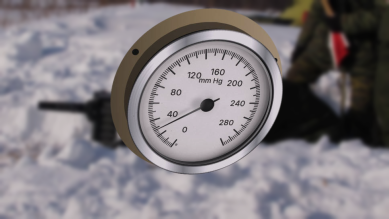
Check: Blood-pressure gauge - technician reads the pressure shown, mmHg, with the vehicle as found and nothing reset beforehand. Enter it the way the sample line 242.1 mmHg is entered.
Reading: 30 mmHg
